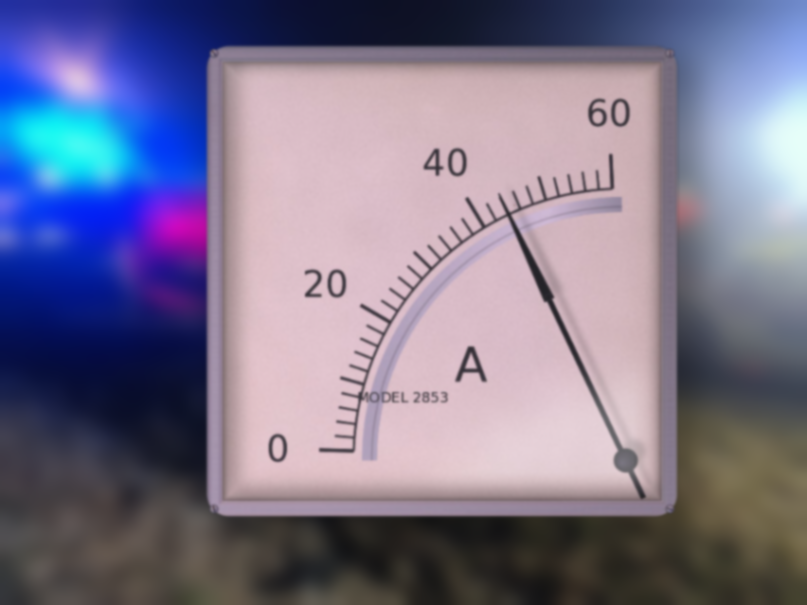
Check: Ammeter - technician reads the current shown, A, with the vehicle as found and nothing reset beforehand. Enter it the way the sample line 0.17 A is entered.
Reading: 44 A
